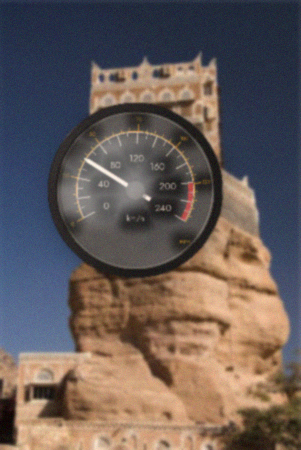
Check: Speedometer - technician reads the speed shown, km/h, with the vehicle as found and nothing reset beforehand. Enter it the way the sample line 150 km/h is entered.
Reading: 60 km/h
